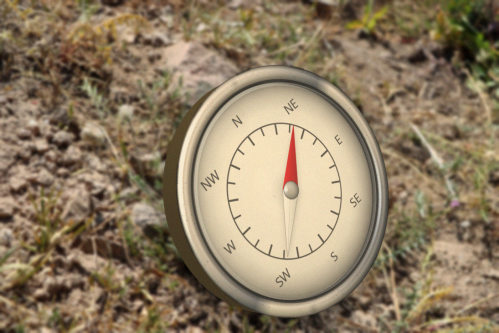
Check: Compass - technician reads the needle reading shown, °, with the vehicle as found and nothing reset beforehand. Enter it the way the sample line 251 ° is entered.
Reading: 45 °
